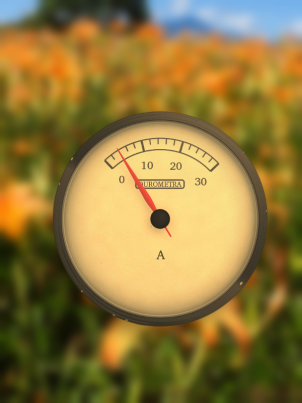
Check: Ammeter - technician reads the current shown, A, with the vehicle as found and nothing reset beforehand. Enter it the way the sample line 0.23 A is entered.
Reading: 4 A
